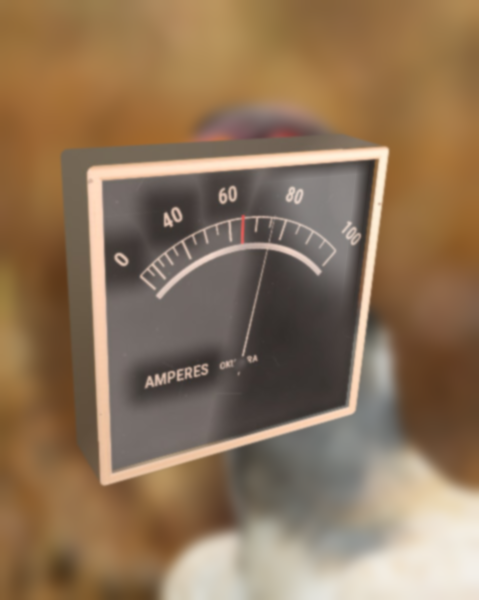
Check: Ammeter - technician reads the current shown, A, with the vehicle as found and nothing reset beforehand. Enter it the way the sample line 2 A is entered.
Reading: 75 A
